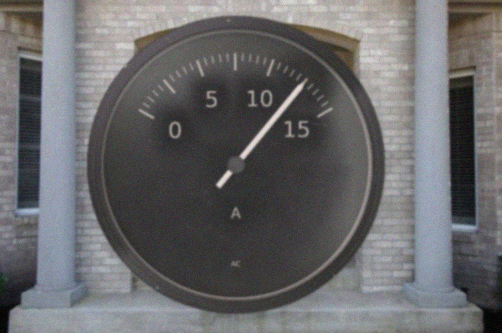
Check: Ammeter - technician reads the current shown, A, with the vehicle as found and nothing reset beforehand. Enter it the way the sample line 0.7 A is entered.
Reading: 12.5 A
